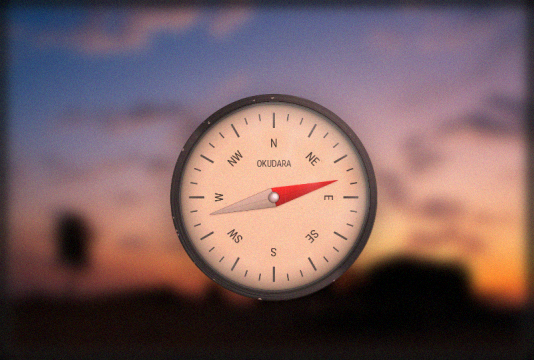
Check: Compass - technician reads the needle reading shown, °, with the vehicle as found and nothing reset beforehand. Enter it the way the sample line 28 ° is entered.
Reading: 75 °
